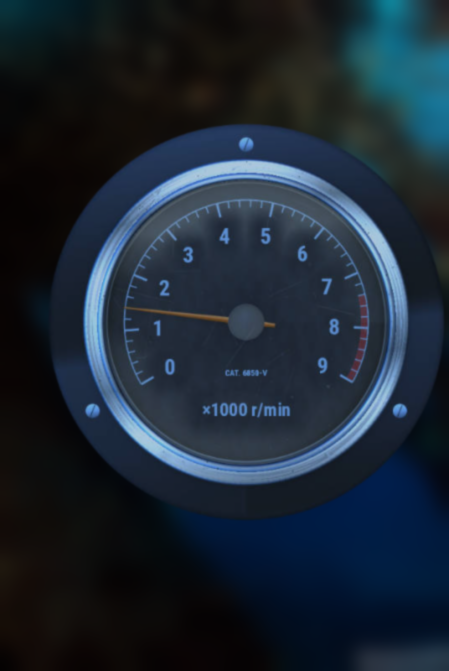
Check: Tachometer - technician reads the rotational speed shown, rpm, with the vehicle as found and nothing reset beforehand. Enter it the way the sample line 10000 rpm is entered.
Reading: 1400 rpm
